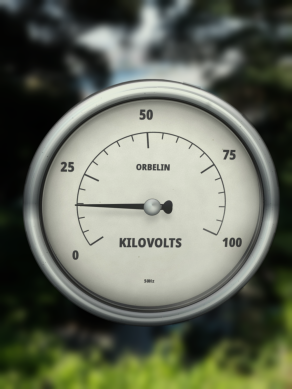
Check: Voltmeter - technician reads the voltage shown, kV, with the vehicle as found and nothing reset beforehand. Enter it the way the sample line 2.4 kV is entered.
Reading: 15 kV
